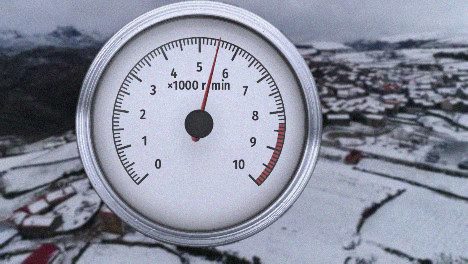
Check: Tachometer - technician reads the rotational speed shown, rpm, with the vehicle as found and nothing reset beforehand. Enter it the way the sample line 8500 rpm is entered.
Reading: 5500 rpm
